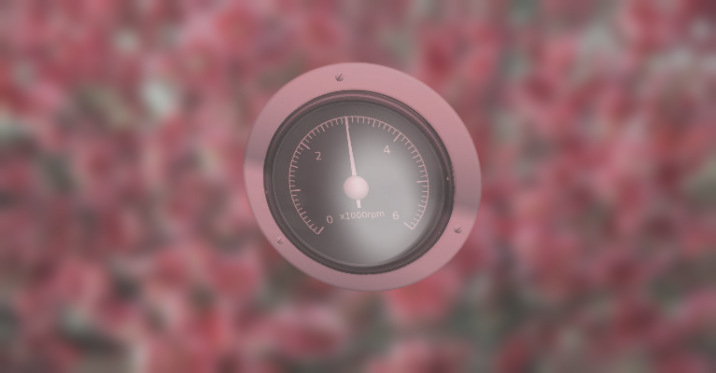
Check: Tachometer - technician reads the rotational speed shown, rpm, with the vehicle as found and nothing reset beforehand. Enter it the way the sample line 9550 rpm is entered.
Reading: 3000 rpm
